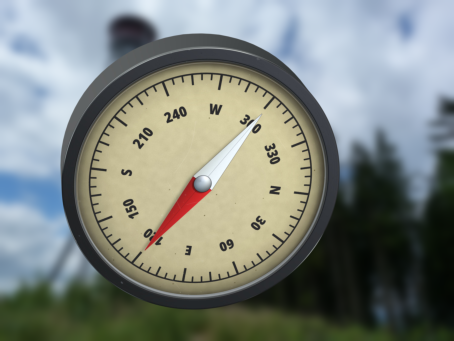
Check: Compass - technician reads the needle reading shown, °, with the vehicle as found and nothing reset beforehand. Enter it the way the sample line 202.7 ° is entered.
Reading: 120 °
